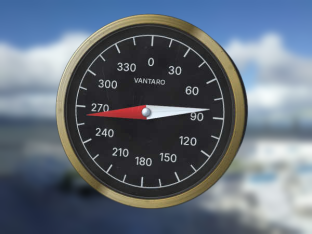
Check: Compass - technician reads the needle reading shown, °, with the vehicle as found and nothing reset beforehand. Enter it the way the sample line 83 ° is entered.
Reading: 262.5 °
